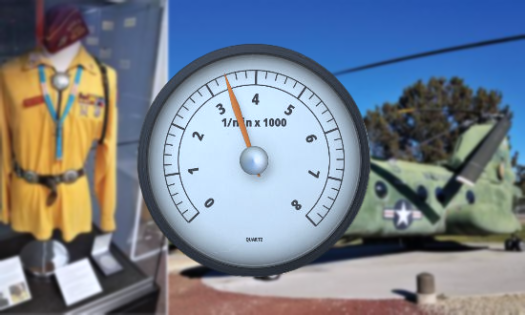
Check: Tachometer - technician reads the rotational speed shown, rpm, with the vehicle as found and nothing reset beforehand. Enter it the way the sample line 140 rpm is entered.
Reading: 3400 rpm
